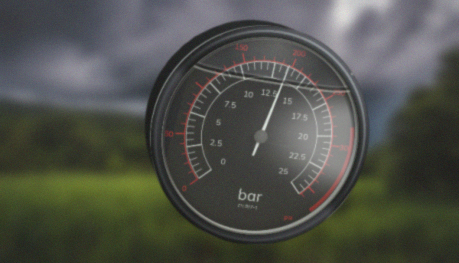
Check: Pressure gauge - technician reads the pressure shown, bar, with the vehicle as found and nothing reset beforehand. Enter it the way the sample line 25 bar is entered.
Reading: 13.5 bar
